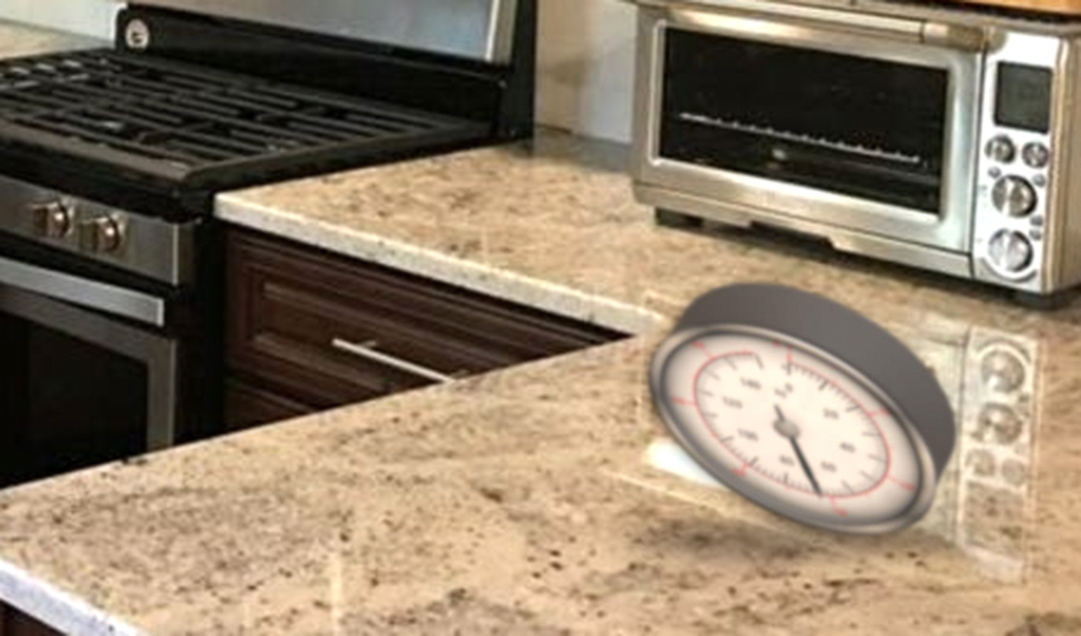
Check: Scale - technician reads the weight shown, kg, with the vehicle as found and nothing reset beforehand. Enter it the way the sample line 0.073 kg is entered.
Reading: 70 kg
